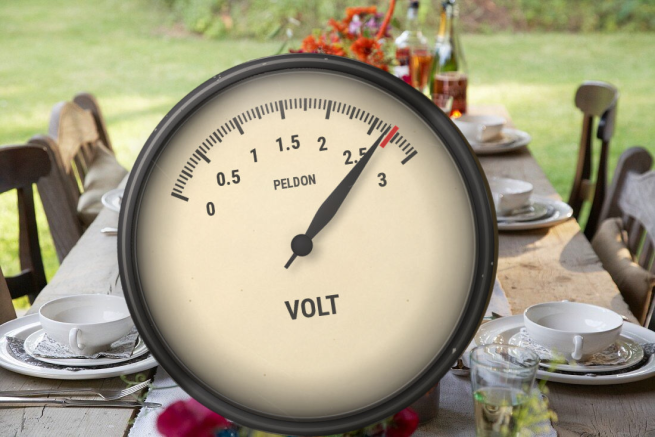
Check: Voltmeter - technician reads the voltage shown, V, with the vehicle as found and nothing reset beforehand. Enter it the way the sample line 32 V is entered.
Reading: 2.65 V
